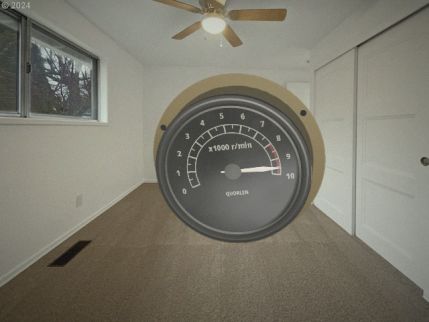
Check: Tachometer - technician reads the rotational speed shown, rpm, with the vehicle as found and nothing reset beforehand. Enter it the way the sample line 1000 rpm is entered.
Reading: 9500 rpm
